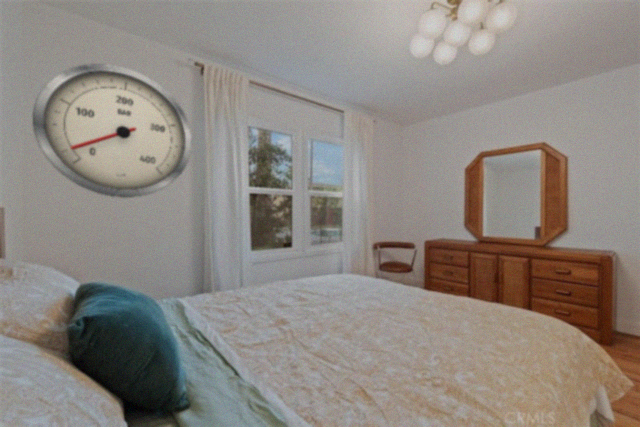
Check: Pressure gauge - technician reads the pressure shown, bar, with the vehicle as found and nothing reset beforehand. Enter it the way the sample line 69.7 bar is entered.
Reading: 20 bar
